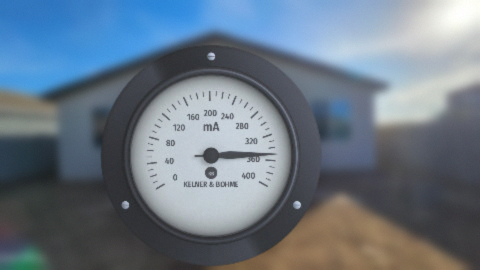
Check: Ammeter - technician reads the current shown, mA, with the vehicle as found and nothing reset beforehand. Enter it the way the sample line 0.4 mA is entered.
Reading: 350 mA
